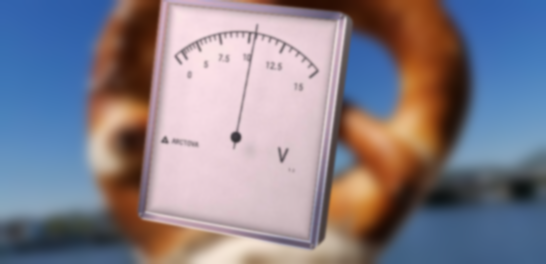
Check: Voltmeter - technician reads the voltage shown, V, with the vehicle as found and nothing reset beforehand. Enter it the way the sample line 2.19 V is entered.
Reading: 10.5 V
